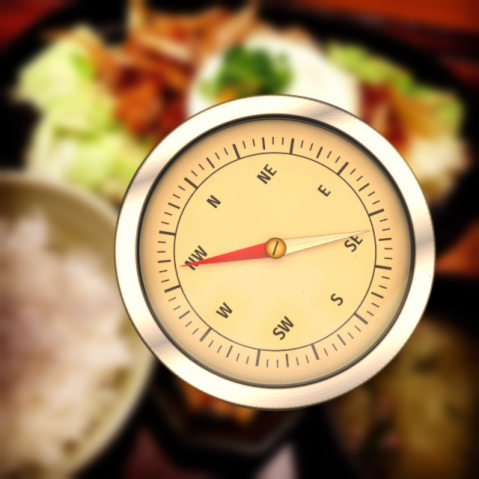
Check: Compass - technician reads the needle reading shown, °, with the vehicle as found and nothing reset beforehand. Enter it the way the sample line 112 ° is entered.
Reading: 310 °
